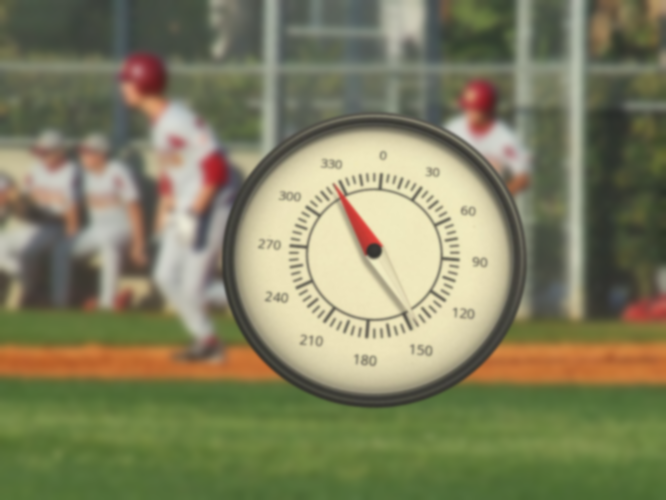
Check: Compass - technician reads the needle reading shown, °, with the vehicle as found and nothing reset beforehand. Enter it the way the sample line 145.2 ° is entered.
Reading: 325 °
